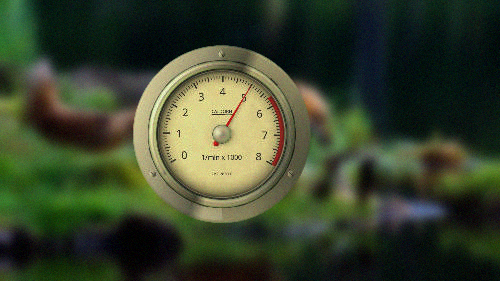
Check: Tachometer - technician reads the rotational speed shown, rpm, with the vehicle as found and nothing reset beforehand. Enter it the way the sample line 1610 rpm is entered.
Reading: 5000 rpm
